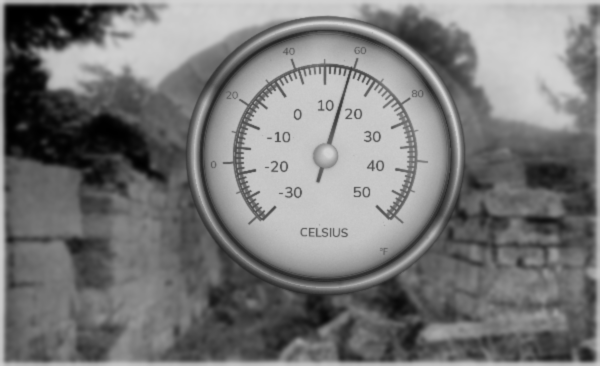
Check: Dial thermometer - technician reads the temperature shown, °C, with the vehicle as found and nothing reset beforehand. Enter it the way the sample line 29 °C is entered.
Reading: 15 °C
